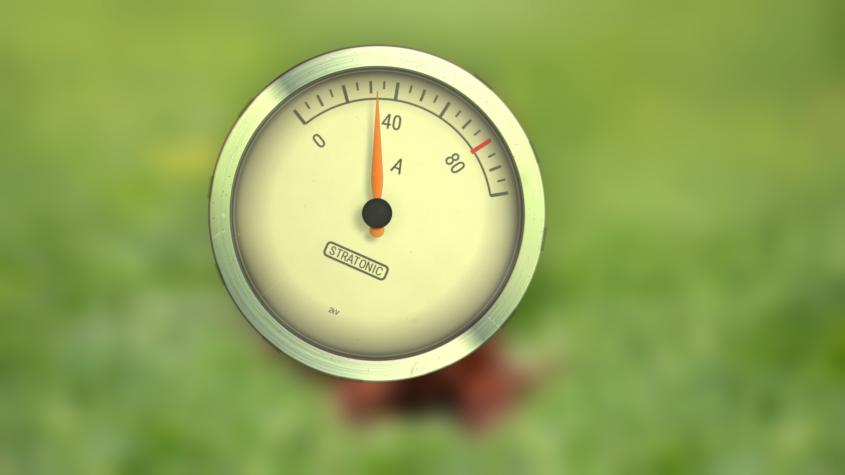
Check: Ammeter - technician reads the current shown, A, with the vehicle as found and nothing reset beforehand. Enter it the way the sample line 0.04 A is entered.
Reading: 32.5 A
